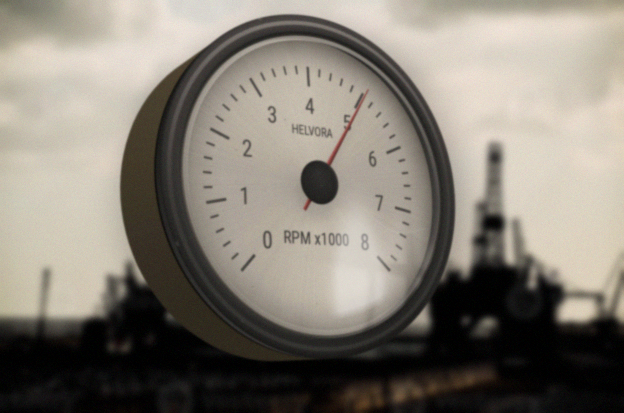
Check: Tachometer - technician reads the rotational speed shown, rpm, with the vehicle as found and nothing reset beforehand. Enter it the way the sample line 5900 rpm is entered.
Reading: 5000 rpm
